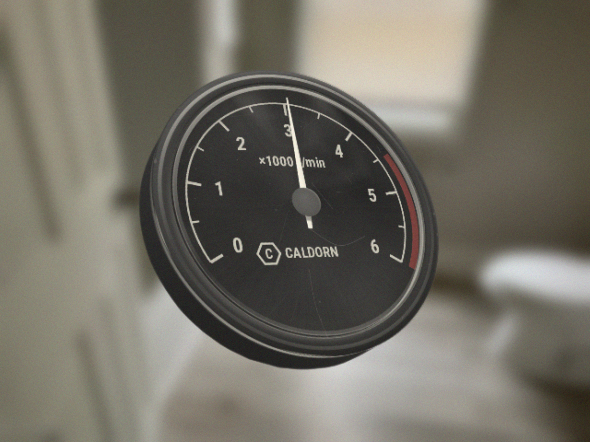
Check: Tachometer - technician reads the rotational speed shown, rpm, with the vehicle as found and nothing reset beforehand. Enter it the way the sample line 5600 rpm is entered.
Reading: 3000 rpm
